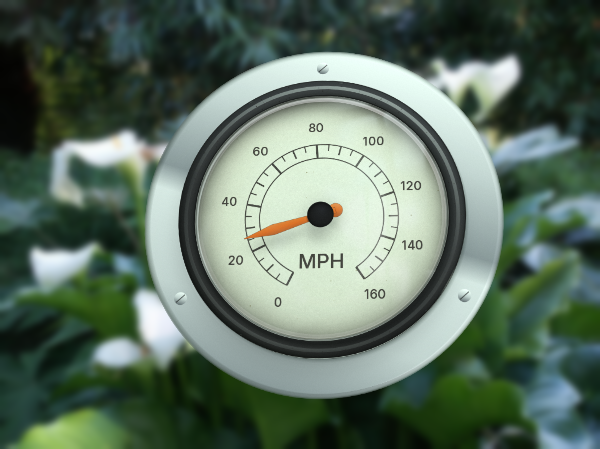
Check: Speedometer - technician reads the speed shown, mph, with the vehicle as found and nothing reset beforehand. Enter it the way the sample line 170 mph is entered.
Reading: 25 mph
